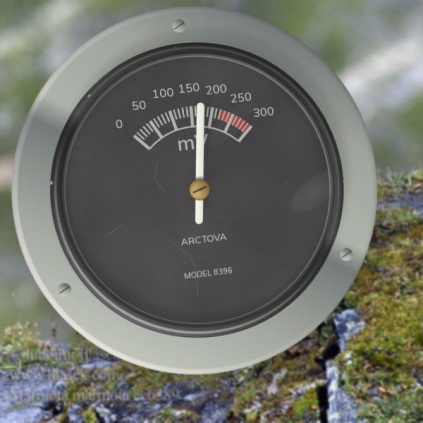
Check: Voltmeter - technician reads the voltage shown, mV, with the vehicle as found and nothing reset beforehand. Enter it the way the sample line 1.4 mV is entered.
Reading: 170 mV
